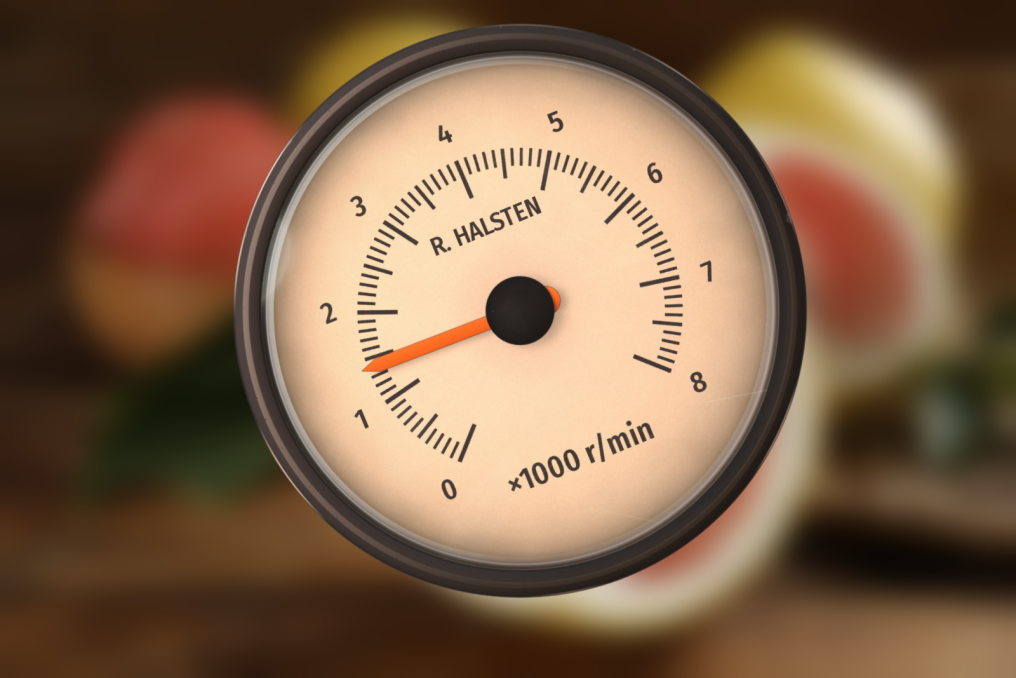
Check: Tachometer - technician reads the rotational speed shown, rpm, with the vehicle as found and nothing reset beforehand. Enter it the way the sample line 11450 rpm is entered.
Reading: 1400 rpm
